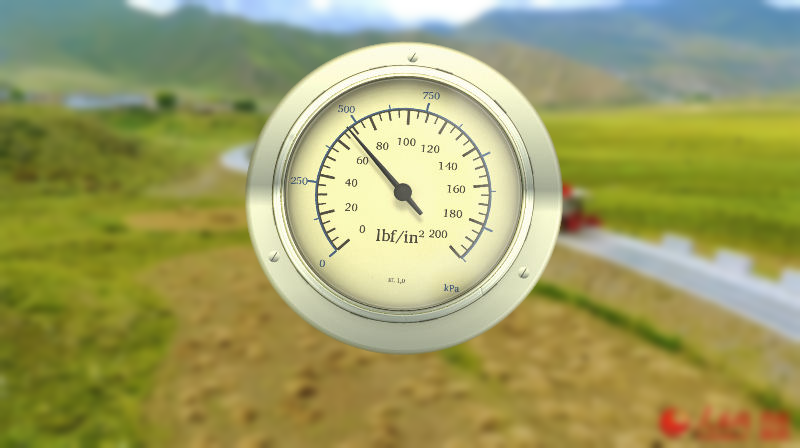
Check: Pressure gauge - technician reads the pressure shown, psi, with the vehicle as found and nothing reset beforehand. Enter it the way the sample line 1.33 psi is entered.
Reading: 67.5 psi
